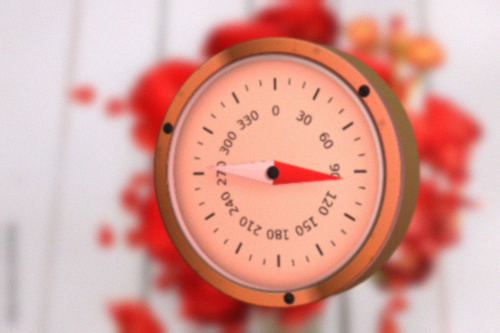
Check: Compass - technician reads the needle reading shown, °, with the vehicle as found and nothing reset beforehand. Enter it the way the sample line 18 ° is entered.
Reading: 95 °
